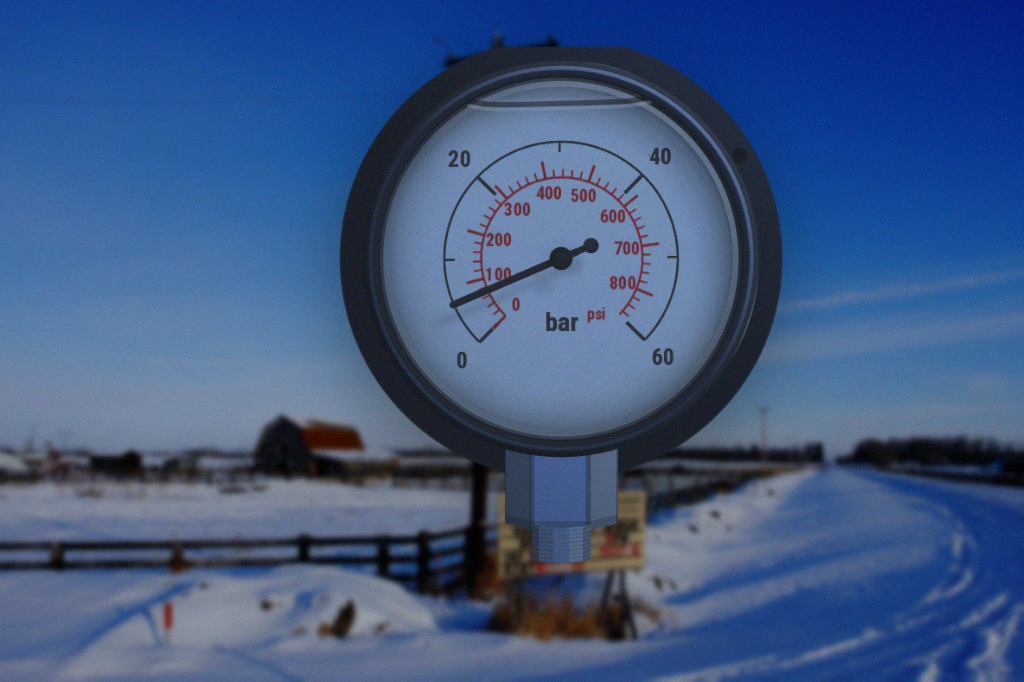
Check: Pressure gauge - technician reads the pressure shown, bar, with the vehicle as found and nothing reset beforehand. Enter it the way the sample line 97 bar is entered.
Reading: 5 bar
